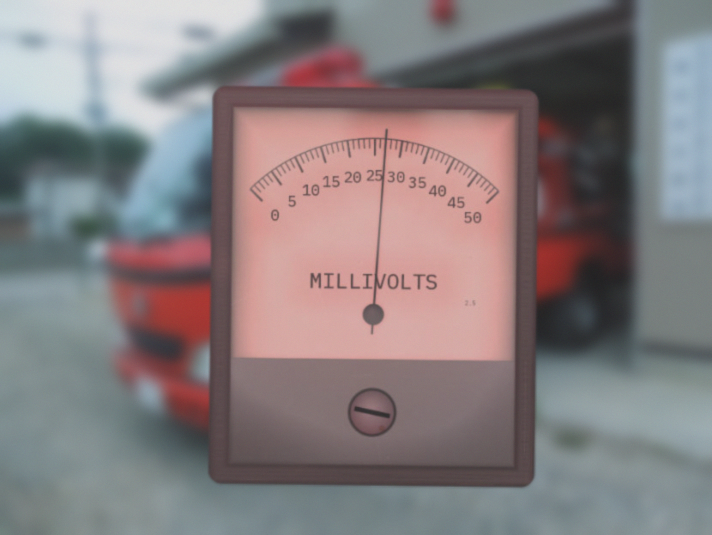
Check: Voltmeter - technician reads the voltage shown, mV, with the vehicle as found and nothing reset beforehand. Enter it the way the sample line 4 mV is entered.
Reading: 27 mV
